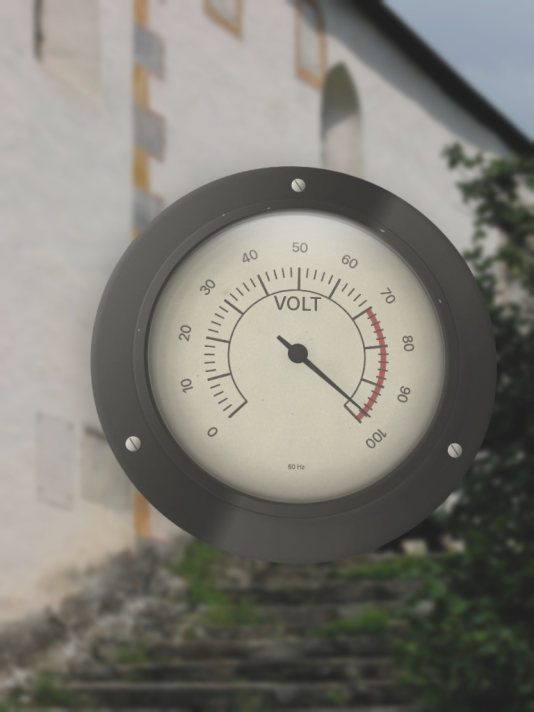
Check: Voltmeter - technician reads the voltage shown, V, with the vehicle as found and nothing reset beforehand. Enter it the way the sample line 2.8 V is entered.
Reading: 98 V
